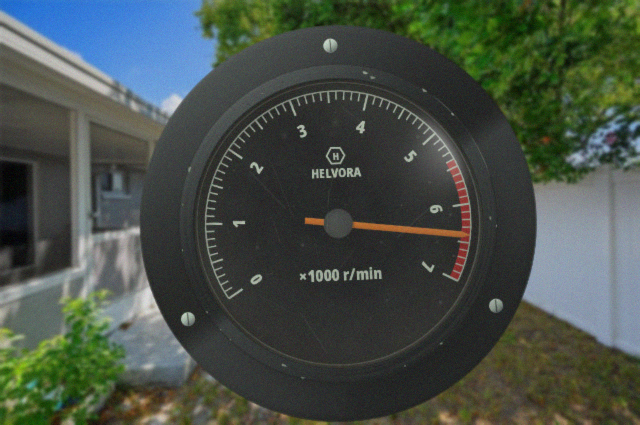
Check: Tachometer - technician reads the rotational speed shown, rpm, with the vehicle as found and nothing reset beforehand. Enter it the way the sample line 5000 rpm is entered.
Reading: 6400 rpm
